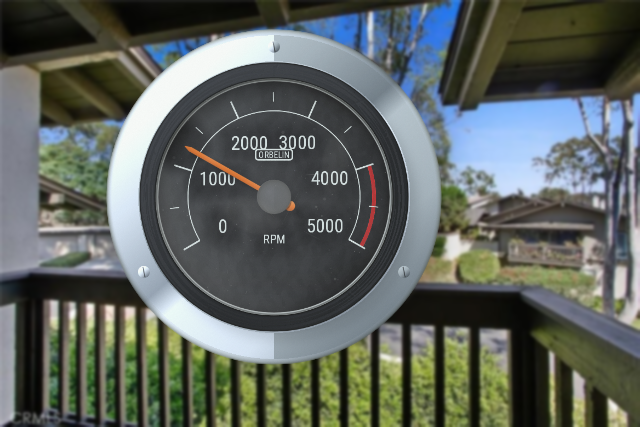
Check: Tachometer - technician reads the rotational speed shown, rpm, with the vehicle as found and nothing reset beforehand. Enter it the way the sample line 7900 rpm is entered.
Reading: 1250 rpm
